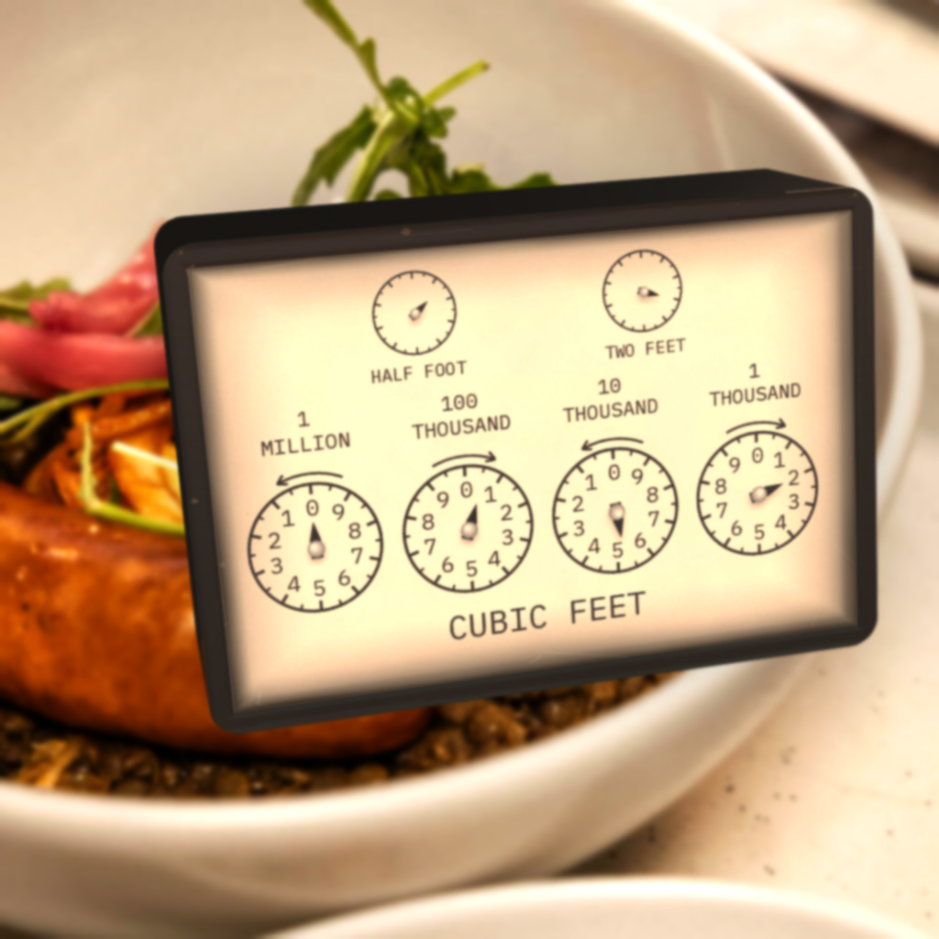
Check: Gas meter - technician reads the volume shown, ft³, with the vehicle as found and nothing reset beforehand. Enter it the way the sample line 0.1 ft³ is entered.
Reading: 5200 ft³
